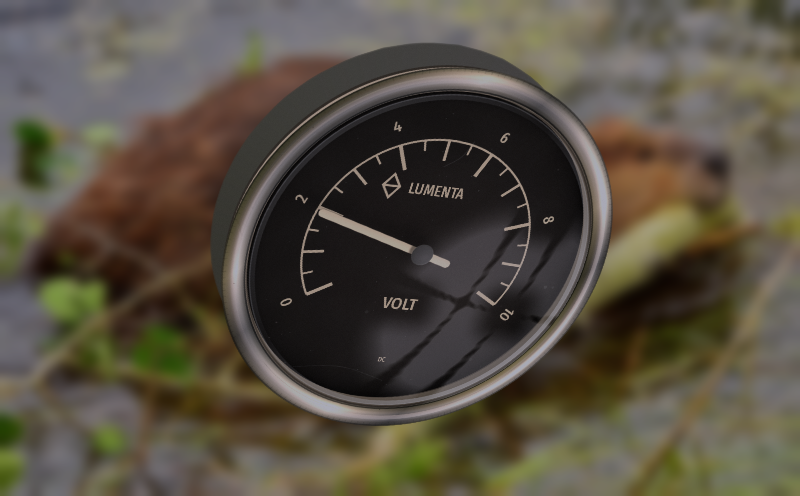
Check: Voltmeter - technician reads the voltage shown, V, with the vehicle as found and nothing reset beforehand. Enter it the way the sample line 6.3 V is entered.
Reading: 2 V
